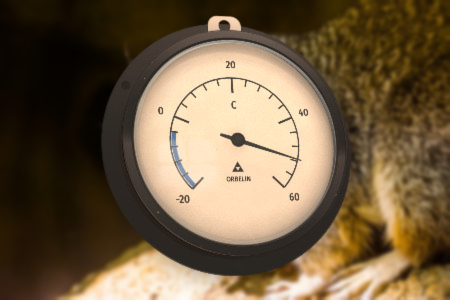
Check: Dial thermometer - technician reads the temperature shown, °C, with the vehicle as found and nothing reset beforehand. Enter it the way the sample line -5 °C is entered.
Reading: 52 °C
